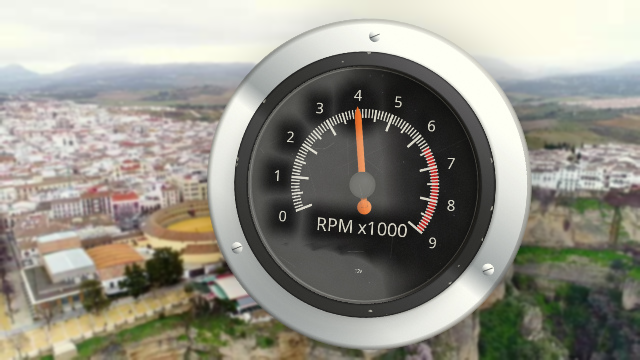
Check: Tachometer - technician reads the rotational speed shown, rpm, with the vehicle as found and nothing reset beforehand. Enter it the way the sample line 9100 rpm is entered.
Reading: 4000 rpm
